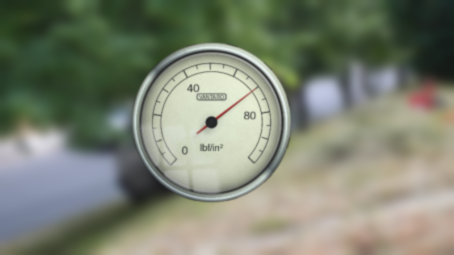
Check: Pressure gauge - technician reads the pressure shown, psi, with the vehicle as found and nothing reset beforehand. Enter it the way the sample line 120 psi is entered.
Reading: 70 psi
